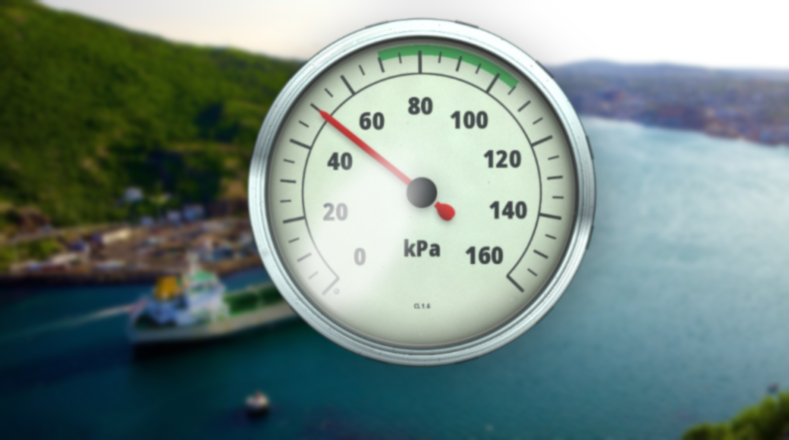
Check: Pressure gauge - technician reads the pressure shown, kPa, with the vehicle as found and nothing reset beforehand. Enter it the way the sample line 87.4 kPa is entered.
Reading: 50 kPa
